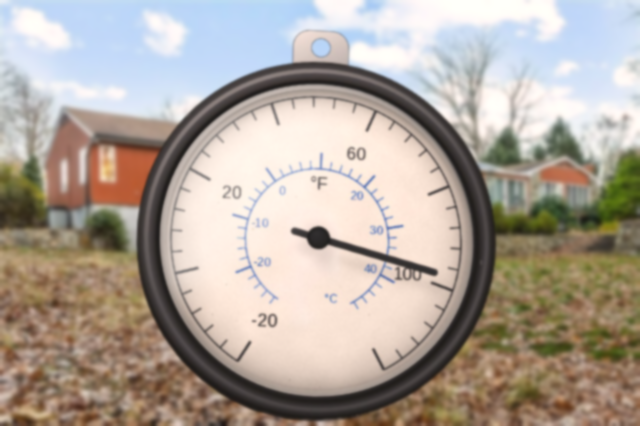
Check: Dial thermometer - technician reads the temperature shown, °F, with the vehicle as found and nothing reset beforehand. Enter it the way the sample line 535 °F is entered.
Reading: 98 °F
